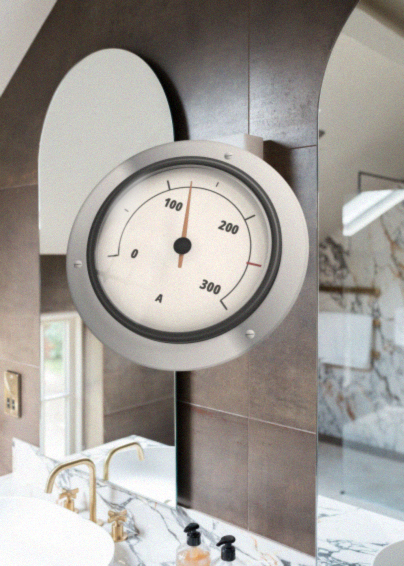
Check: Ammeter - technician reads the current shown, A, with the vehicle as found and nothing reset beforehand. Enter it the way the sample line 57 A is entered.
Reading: 125 A
